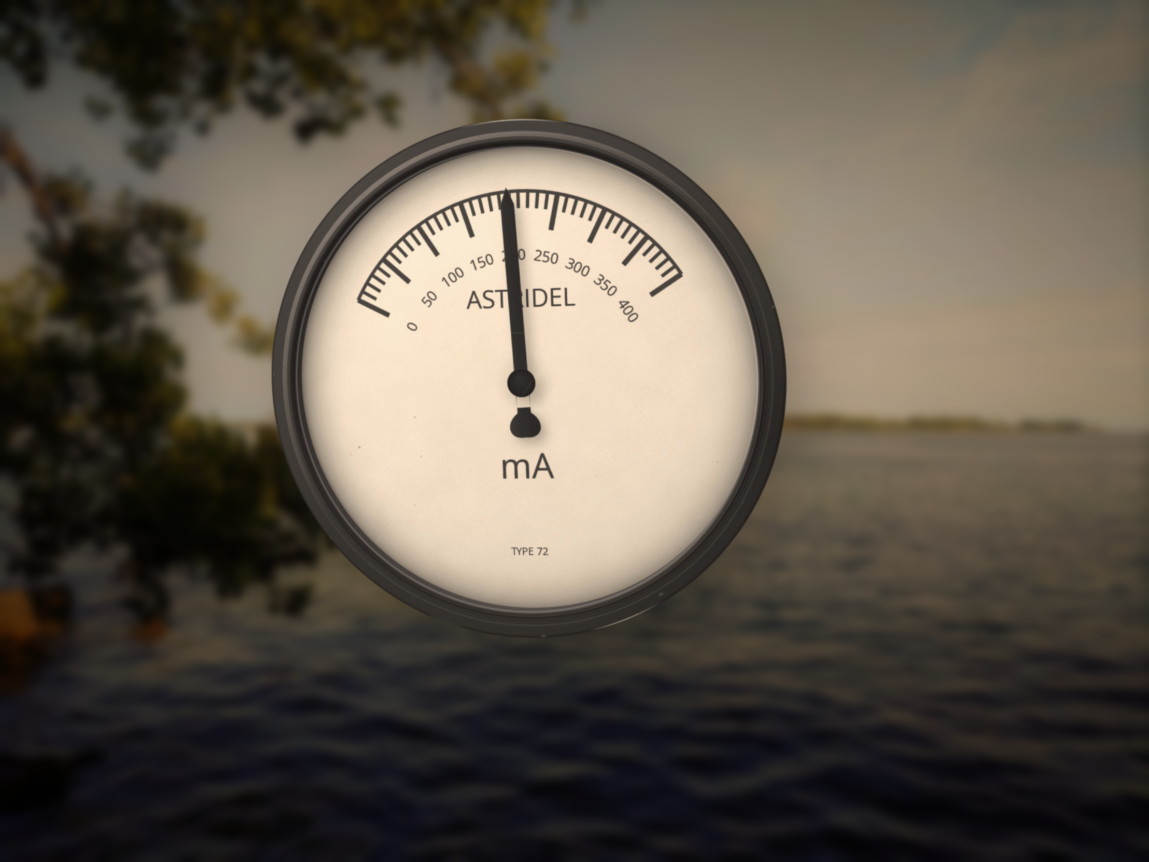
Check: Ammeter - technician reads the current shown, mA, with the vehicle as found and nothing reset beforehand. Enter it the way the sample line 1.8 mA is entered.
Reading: 200 mA
